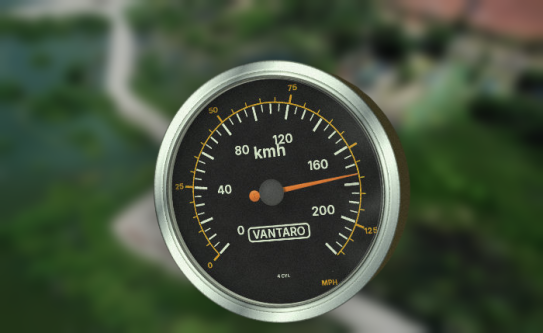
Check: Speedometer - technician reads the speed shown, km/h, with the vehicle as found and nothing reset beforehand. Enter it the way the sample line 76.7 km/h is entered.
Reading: 175 km/h
